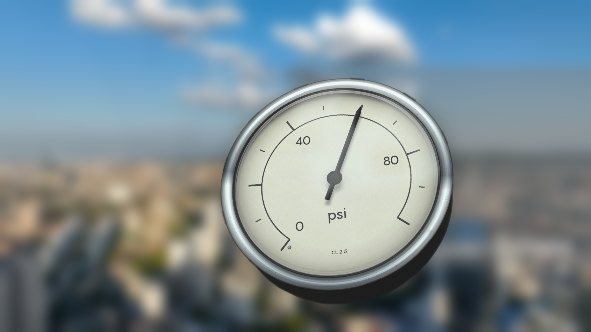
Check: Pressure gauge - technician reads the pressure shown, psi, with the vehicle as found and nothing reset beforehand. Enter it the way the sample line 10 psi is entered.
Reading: 60 psi
